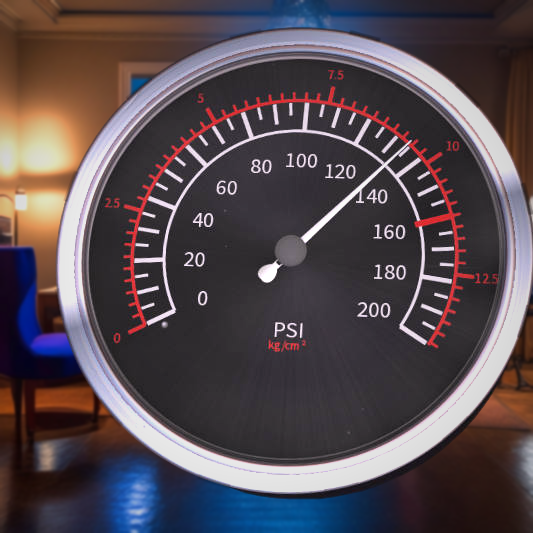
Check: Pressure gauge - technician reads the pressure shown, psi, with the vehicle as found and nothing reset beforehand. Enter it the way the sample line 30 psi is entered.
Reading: 135 psi
